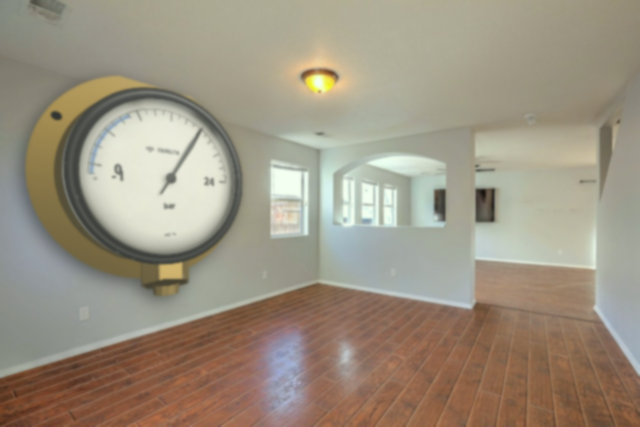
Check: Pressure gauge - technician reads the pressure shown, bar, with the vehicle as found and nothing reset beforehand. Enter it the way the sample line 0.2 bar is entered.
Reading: 16 bar
